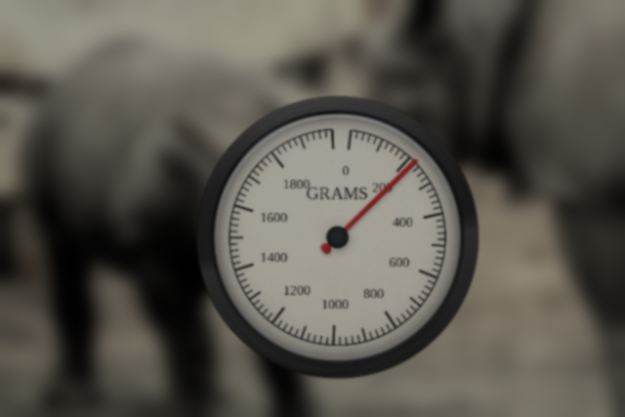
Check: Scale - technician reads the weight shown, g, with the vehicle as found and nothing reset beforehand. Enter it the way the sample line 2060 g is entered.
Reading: 220 g
